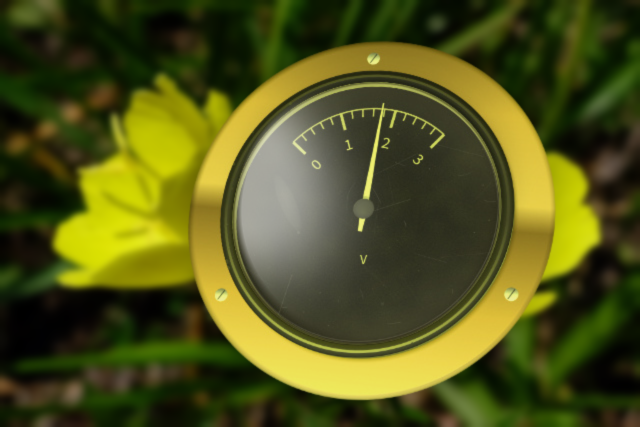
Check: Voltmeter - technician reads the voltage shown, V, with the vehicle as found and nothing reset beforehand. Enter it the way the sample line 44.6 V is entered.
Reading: 1.8 V
